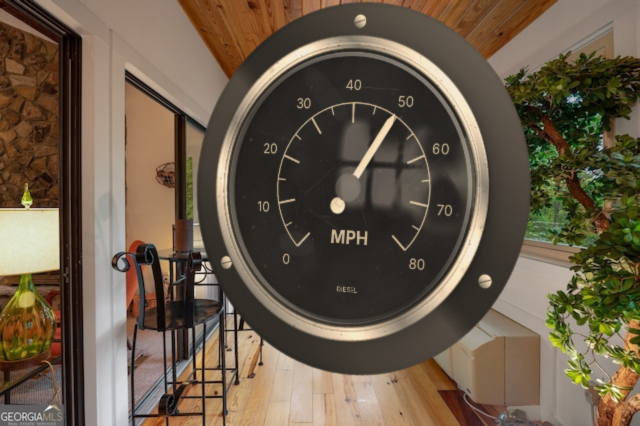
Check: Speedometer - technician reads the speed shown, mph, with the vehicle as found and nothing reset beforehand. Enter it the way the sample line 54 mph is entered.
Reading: 50 mph
